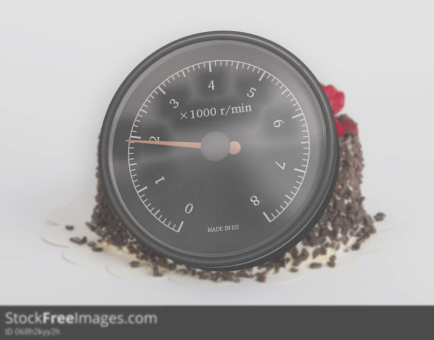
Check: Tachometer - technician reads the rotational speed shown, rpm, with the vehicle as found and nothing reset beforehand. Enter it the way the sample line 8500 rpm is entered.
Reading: 1900 rpm
